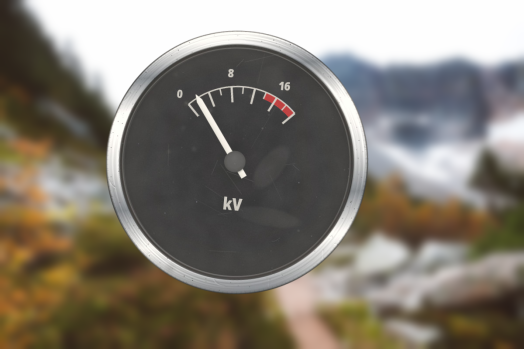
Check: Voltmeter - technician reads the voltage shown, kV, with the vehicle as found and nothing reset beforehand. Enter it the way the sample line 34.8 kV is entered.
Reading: 2 kV
